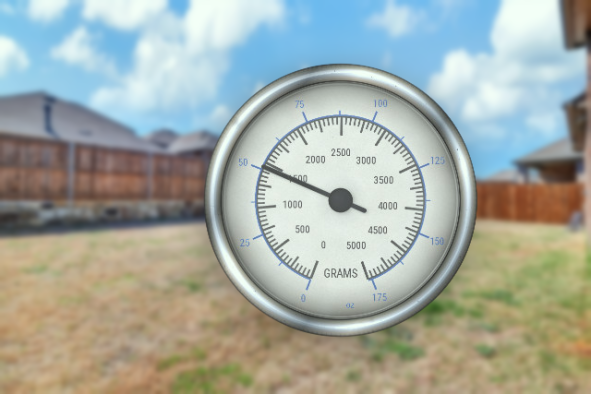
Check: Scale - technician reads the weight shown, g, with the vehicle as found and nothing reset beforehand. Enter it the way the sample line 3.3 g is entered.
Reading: 1450 g
